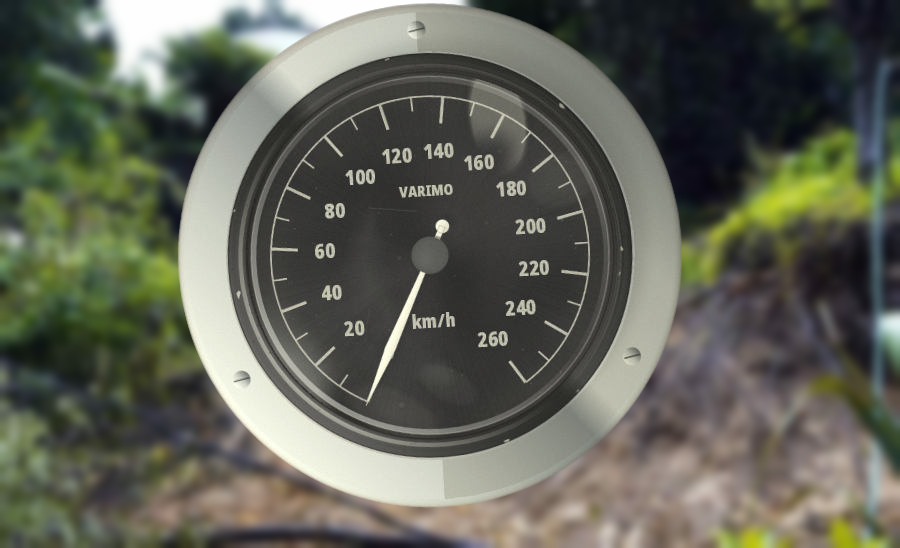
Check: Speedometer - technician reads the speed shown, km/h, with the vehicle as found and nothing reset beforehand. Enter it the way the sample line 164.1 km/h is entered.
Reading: 0 km/h
